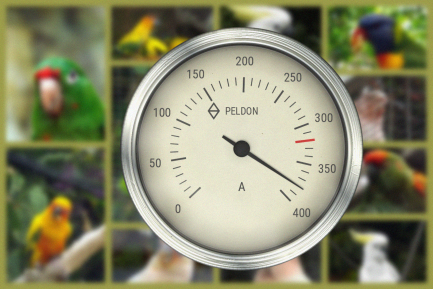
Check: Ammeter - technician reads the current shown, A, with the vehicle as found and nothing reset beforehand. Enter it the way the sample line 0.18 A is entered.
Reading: 380 A
